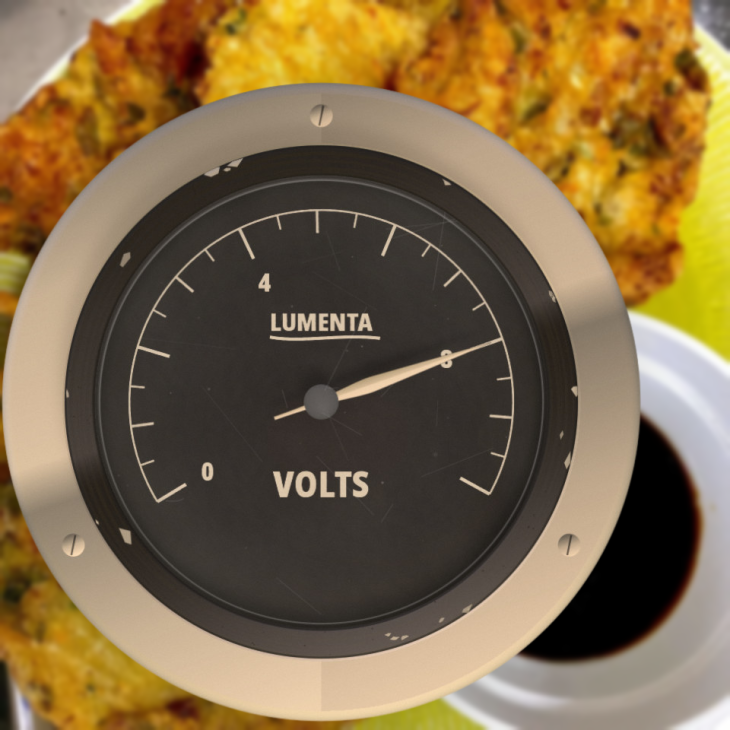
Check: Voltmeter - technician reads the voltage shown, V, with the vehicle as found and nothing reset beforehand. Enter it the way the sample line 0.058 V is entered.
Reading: 8 V
